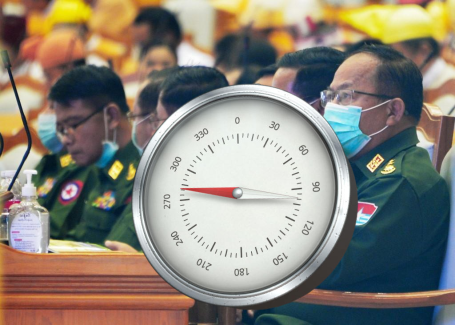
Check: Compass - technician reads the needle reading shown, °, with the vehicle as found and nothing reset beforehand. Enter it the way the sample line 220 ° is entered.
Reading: 280 °
